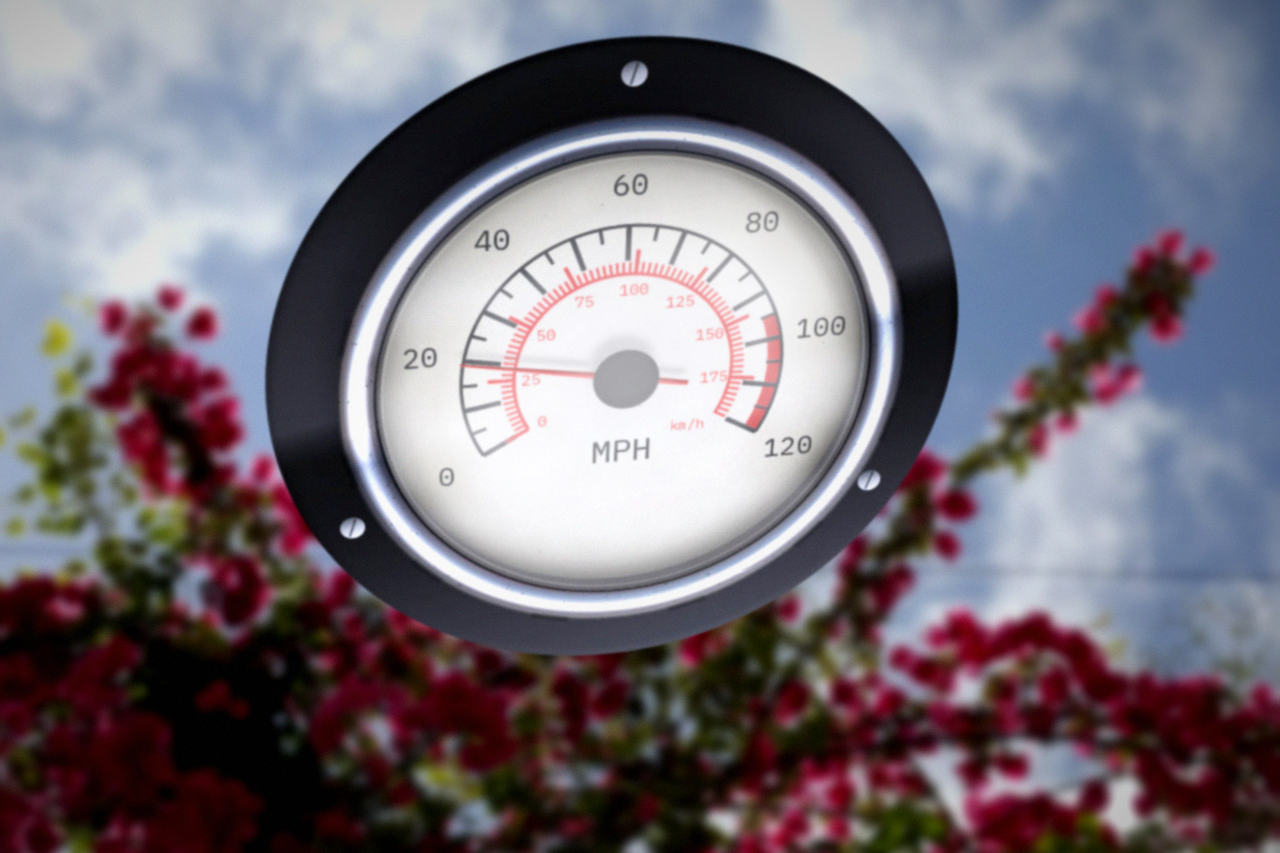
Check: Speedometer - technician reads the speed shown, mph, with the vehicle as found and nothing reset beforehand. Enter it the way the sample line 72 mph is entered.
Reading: 20 mph
